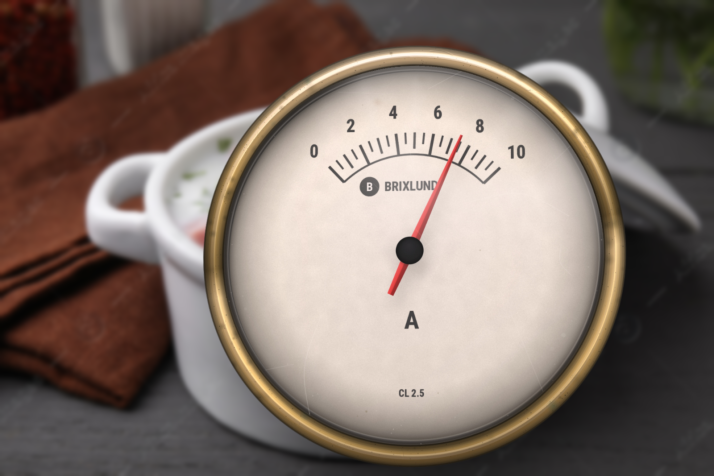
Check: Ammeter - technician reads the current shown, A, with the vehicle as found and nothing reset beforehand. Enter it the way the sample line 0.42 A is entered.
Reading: 7.5 A
